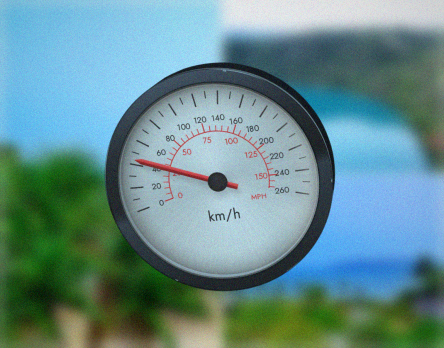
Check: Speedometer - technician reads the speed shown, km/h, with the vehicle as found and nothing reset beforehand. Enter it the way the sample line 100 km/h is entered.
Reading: 45 km/h
